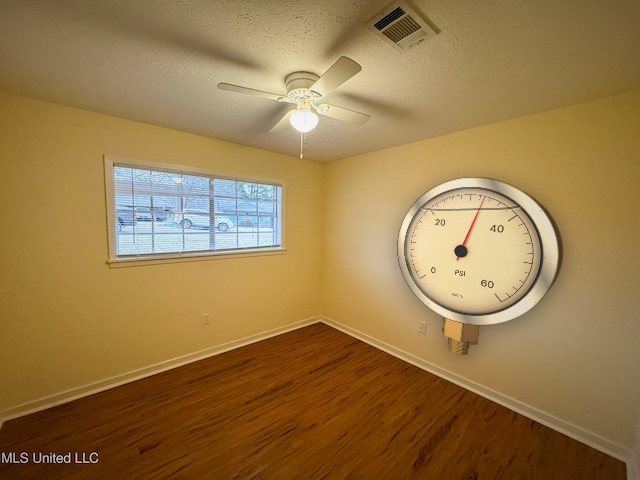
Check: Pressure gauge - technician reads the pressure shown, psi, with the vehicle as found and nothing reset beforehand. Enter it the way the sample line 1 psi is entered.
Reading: 33 psi
